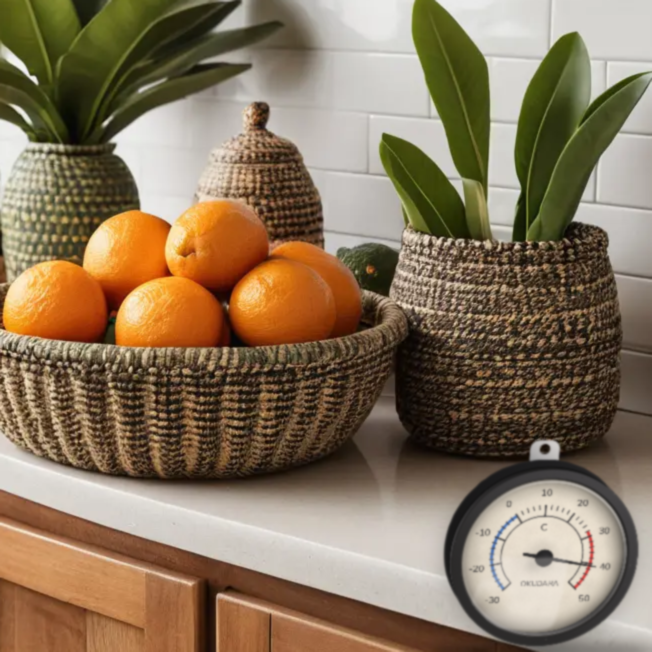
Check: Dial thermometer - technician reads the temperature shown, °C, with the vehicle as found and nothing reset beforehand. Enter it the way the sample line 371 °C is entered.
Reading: 40 °C
